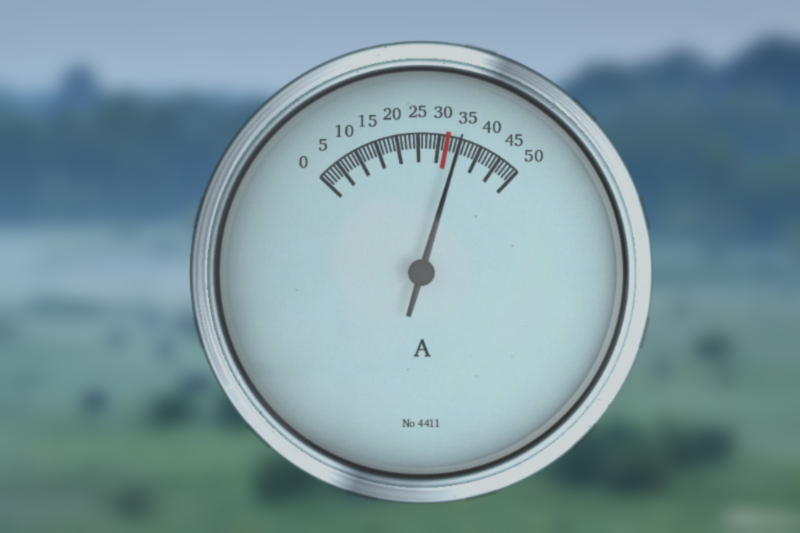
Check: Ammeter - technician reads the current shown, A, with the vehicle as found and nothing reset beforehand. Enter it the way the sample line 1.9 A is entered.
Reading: 35 A
